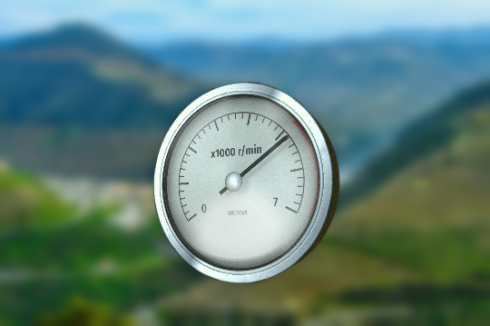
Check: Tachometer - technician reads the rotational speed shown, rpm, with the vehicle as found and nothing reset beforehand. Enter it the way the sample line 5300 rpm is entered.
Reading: 5200 rpm
